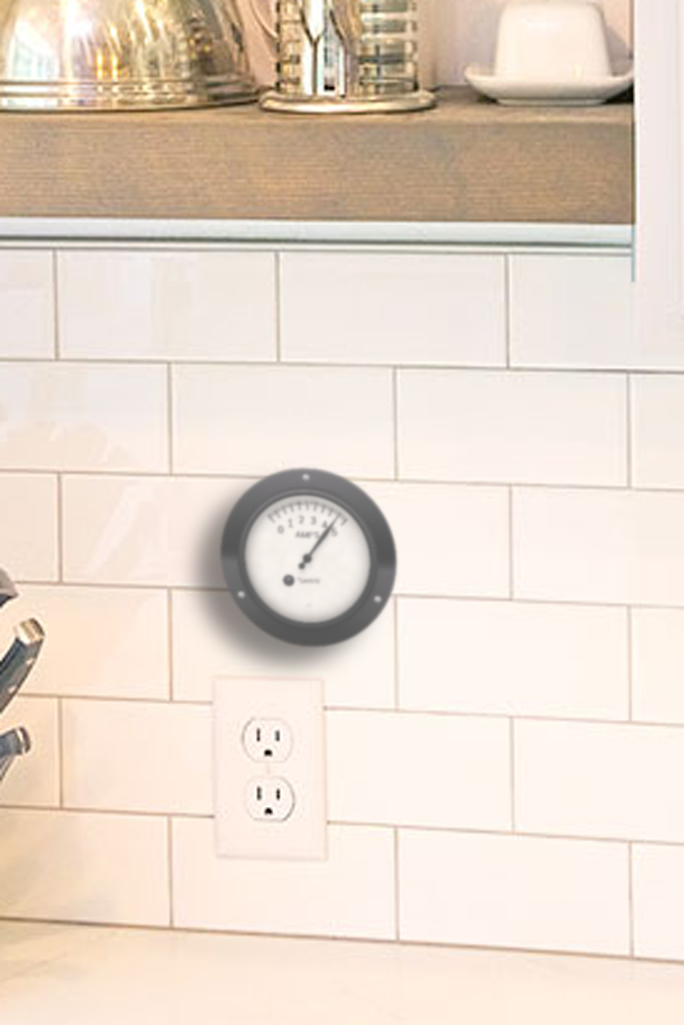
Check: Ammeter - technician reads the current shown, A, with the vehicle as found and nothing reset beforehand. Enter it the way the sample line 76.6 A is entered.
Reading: 4.5 A
